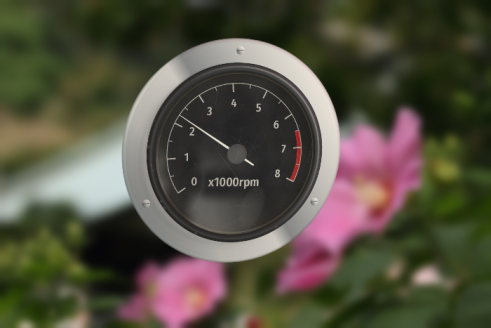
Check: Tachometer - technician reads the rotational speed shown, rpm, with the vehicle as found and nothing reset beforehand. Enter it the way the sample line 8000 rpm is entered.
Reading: 2250 rpm
